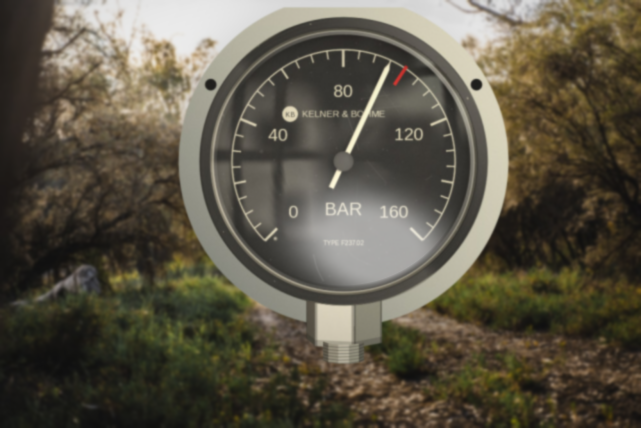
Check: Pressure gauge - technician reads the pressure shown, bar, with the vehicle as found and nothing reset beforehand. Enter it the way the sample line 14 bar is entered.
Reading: 95 bar
